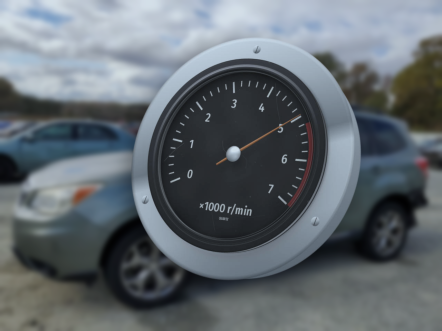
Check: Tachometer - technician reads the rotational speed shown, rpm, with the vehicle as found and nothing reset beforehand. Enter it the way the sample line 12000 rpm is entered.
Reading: 5000 rpm
